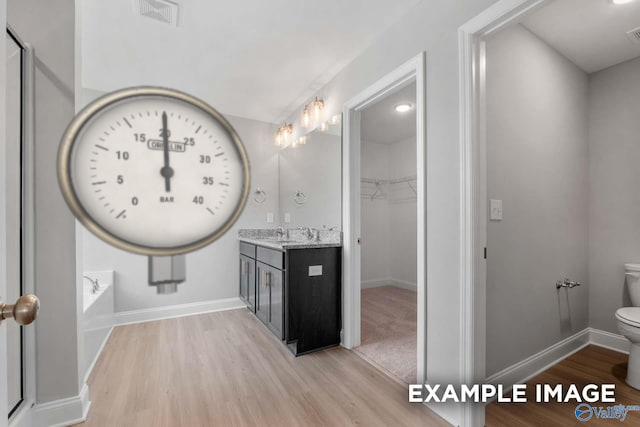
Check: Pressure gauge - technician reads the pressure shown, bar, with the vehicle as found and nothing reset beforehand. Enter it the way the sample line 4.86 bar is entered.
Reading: 20 bar
